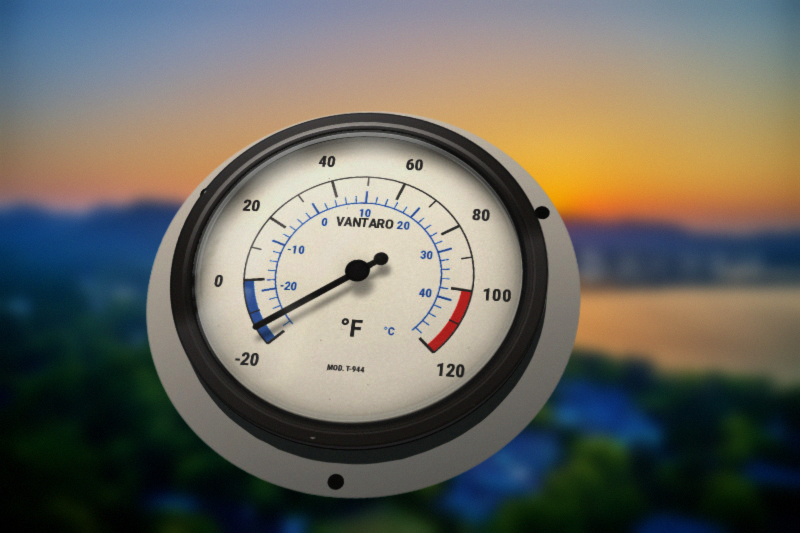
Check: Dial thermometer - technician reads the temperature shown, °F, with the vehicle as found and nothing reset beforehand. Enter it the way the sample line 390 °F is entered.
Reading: -15 °F
